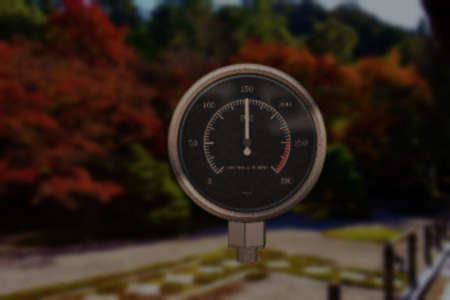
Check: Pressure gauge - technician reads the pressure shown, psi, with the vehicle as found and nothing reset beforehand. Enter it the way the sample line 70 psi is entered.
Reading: 150 psi
